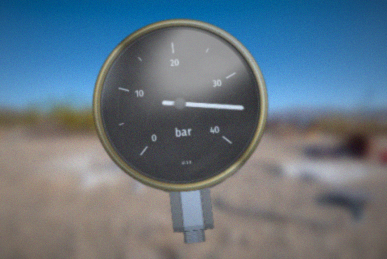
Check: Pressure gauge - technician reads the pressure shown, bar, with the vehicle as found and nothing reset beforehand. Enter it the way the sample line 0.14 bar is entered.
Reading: 35 bar
